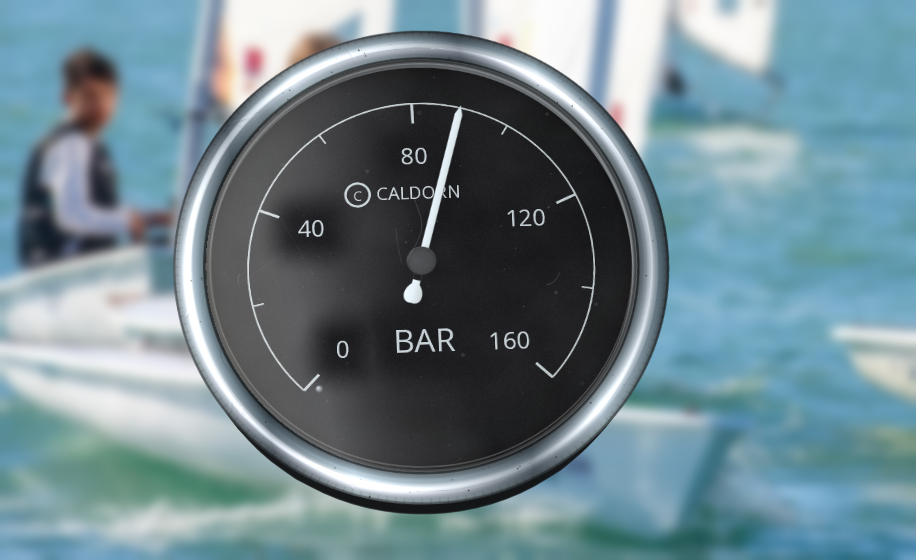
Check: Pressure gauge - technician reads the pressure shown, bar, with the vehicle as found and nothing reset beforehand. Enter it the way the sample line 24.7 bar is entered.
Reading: 90 bar
